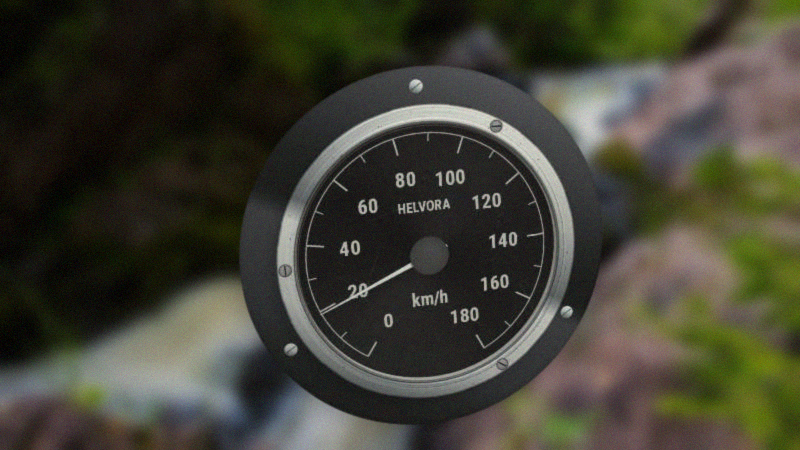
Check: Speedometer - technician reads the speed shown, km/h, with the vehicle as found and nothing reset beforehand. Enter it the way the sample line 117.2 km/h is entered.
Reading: 20 km/h
